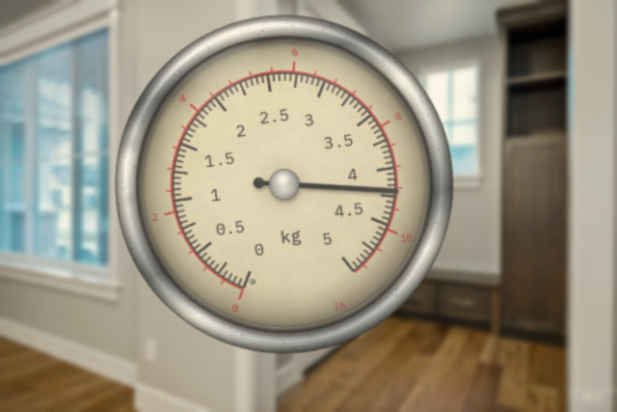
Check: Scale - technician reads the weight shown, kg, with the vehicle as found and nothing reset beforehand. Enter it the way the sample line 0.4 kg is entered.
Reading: 4.2 kg
